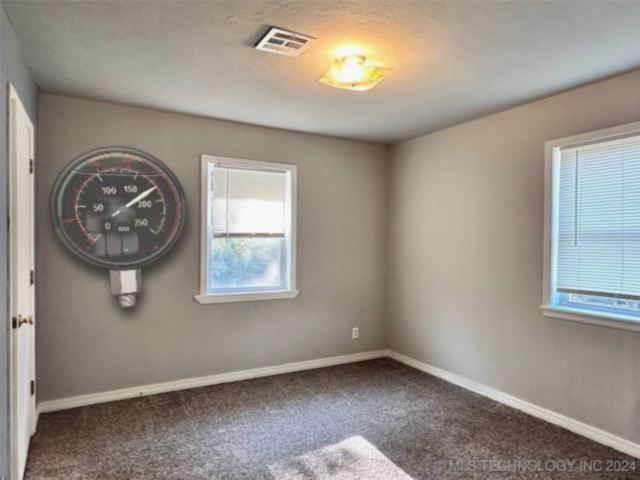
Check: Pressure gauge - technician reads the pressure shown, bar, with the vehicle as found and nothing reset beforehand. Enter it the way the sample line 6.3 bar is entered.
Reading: 180 bar
